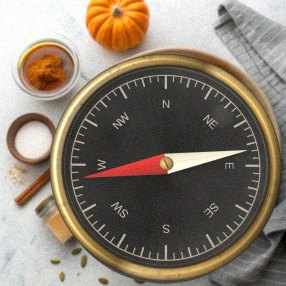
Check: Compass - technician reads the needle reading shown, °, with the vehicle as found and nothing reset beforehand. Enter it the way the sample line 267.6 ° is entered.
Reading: 260 °
